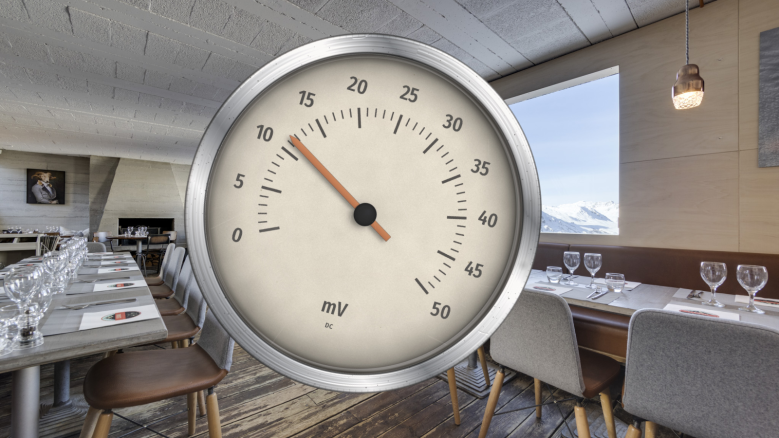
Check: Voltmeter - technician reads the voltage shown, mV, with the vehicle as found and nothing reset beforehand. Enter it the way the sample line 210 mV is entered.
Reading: 11.5 mV
